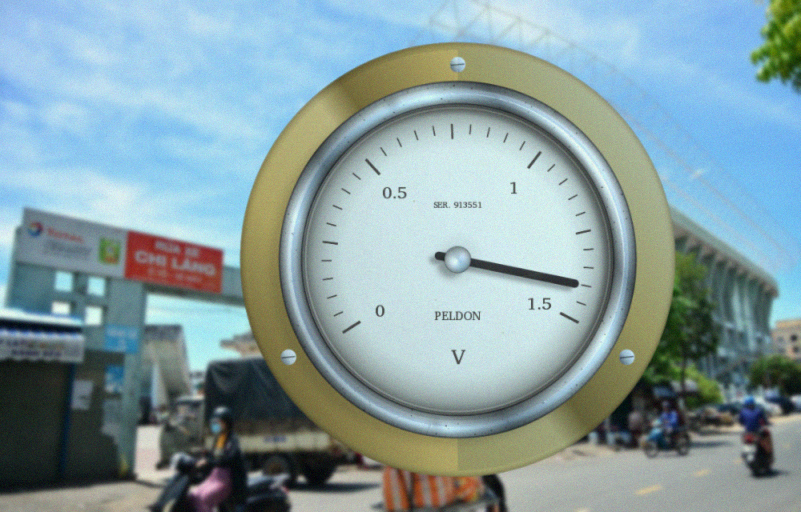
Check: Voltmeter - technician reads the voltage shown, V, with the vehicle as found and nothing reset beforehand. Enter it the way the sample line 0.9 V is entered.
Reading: 1.4 V
